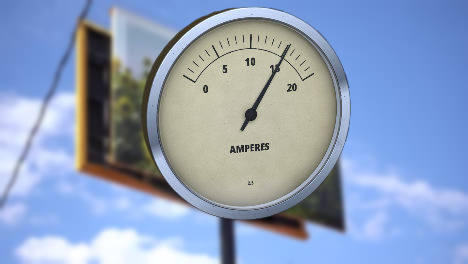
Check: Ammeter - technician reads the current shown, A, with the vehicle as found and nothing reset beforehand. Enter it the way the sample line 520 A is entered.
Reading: 15 A
